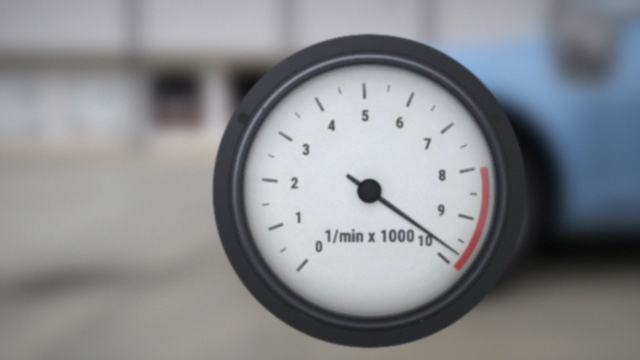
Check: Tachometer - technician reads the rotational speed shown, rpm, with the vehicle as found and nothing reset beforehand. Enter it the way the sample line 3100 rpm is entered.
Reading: 9750 rpm
